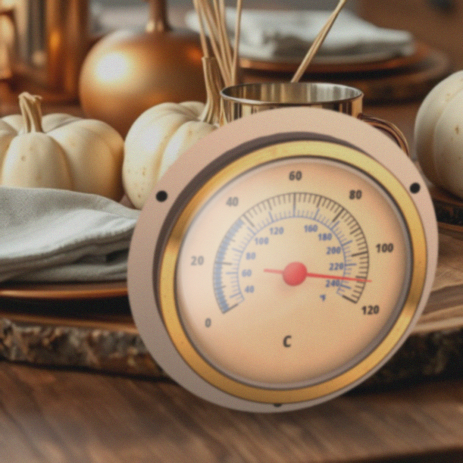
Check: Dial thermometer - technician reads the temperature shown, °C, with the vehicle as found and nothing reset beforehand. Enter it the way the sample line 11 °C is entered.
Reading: 110 °C
